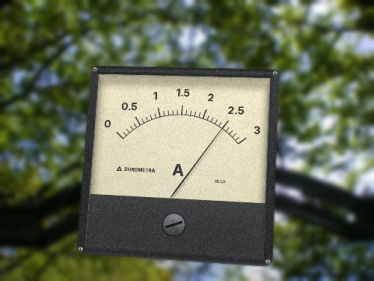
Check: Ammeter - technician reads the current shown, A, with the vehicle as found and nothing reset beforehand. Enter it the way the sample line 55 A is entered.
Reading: 2.5 A
